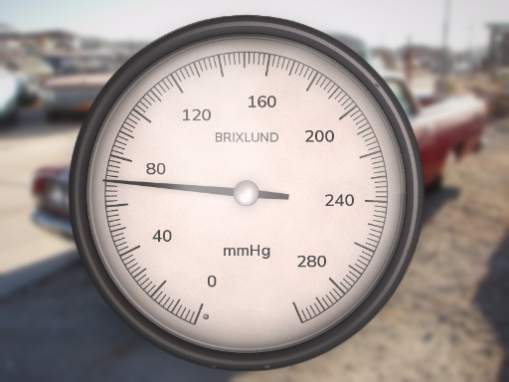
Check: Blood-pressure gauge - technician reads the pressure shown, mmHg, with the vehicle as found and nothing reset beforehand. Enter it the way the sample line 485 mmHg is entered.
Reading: 70 mmHg
